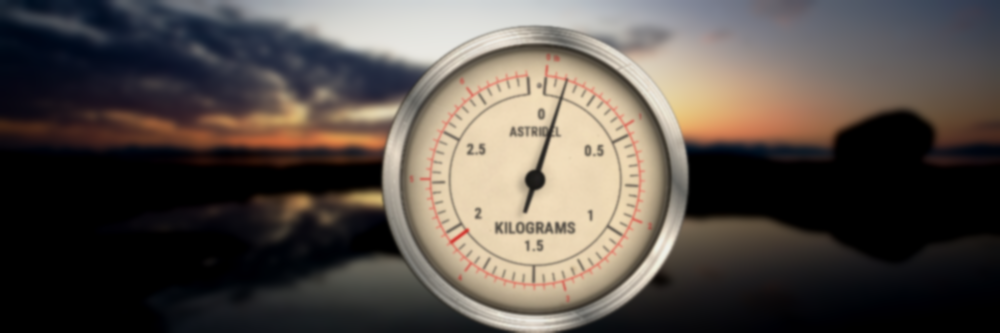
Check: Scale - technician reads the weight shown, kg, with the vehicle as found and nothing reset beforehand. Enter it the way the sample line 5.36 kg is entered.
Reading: 0.1 kg
